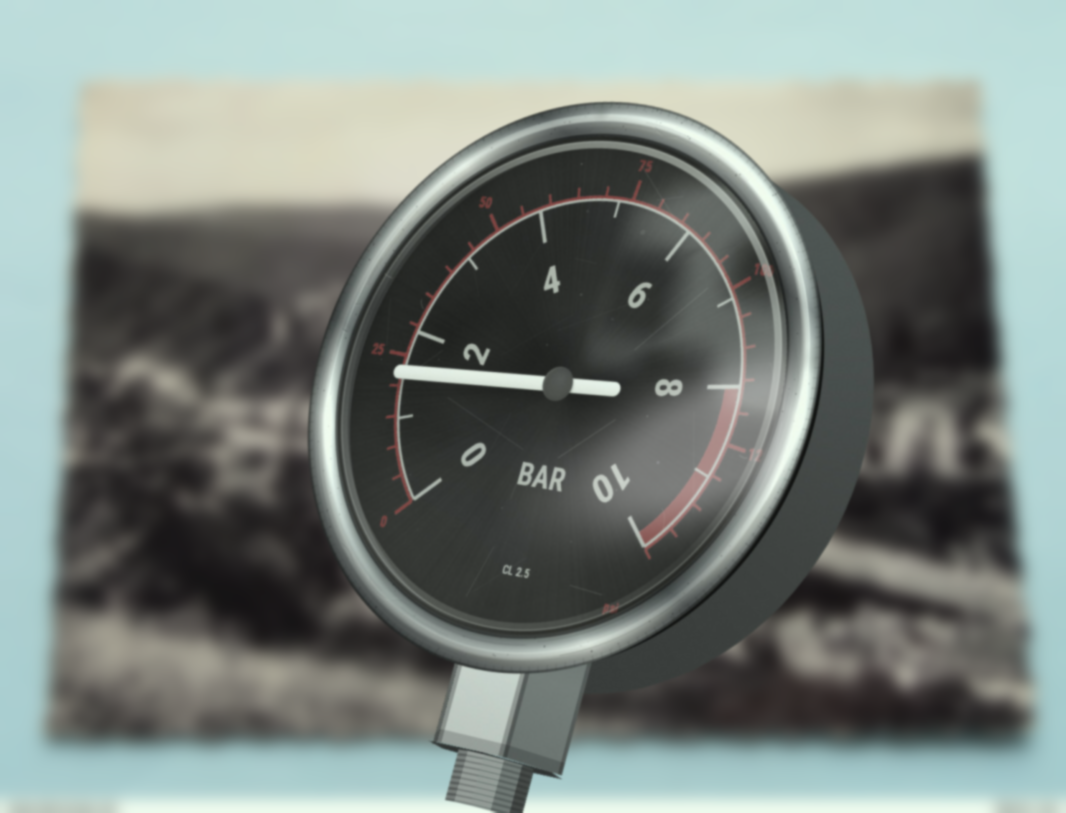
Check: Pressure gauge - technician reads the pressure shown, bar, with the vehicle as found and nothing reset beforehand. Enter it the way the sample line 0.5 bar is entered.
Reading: 1.5 bar
